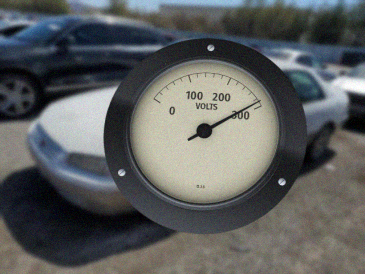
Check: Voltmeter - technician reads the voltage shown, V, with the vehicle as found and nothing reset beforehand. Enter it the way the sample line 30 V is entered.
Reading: 290 V
